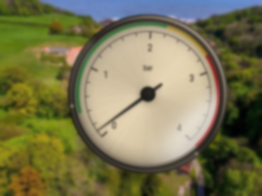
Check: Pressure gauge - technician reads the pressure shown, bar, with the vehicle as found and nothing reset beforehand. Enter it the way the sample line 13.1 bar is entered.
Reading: 0.1 bar
